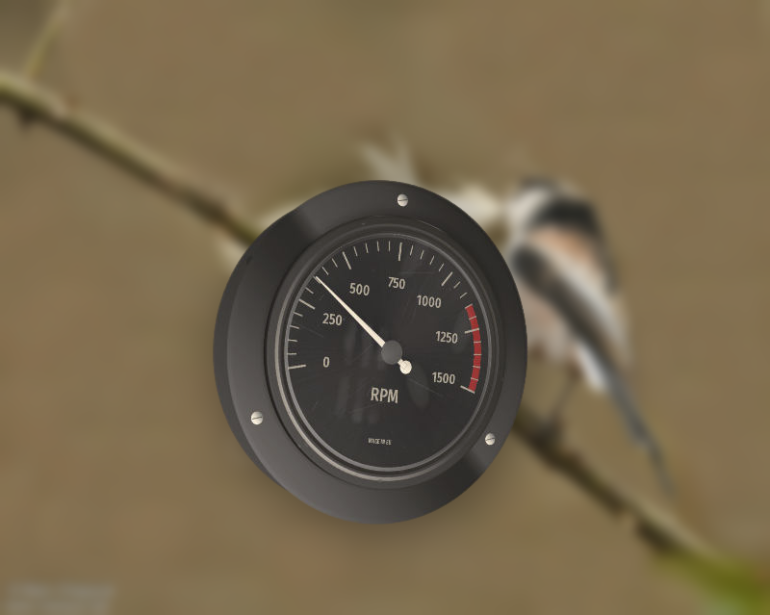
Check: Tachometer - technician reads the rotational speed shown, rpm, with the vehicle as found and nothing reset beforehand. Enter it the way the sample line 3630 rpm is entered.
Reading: 350 rpm
